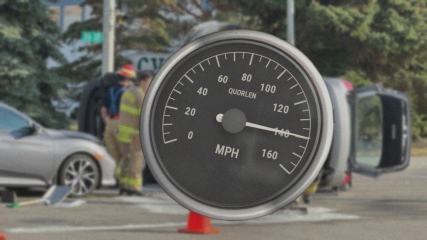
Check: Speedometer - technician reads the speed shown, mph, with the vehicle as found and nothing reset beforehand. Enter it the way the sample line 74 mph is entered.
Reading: 140 mph
